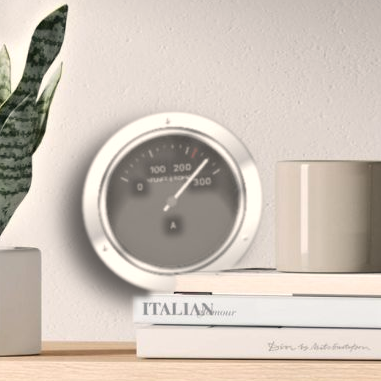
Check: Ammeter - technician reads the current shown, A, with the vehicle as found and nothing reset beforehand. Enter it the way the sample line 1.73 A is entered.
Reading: 260 A
